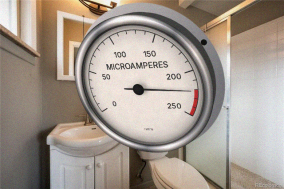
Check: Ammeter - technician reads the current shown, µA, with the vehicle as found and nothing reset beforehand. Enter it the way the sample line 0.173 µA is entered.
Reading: 220 µA
